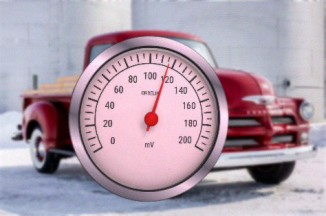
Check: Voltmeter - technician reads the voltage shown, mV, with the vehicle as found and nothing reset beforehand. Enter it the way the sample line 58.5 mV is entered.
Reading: 115 mV
